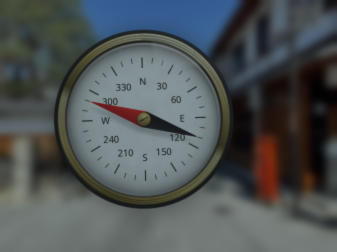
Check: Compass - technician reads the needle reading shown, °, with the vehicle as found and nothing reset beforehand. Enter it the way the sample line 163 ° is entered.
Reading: 290 °
